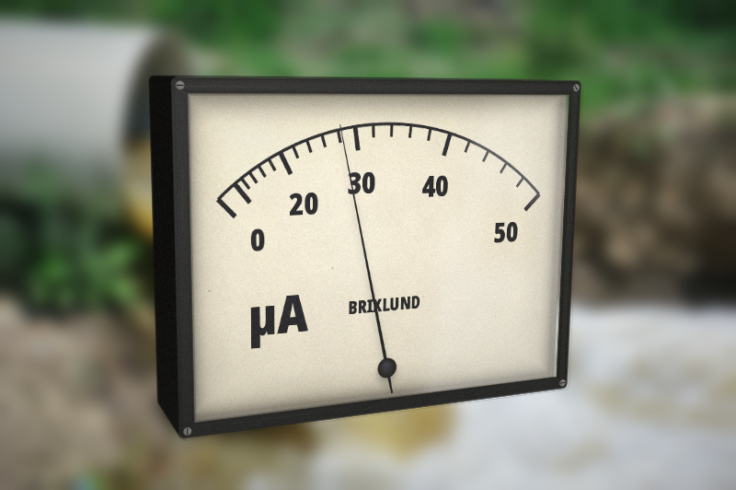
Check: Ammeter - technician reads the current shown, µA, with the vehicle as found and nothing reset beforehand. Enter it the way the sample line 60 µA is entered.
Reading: 28 µA
